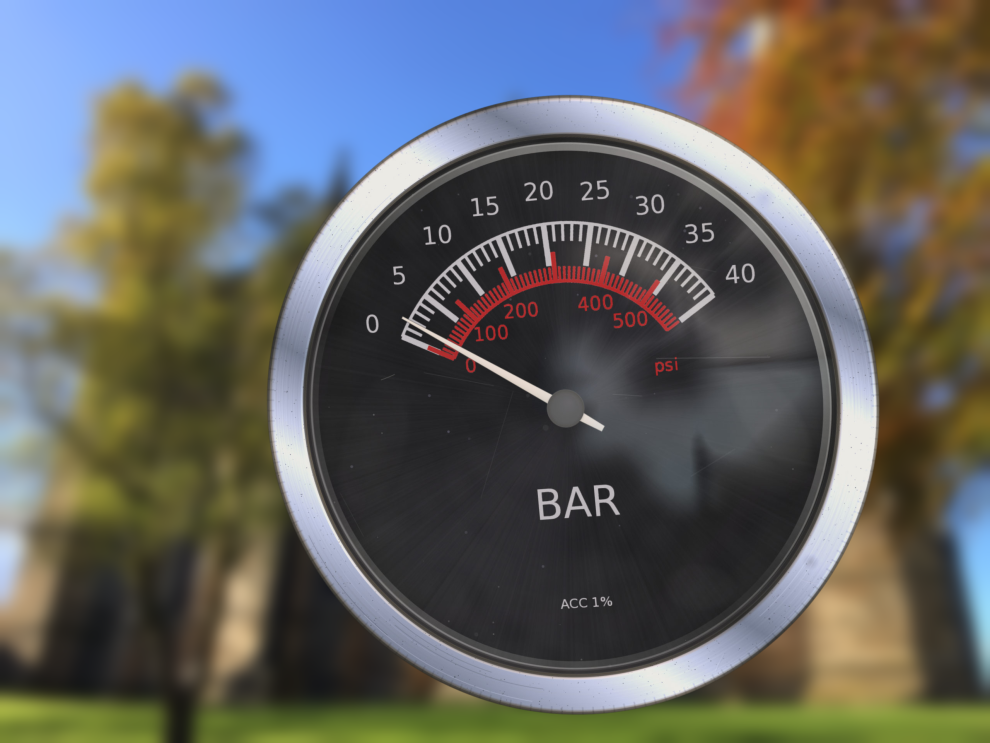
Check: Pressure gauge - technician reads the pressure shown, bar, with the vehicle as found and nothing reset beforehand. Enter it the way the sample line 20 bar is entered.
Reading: 2 bar
